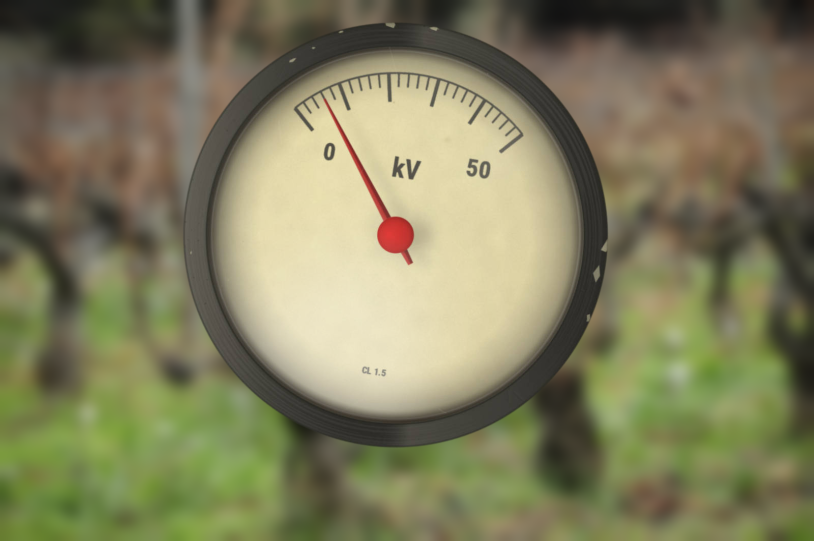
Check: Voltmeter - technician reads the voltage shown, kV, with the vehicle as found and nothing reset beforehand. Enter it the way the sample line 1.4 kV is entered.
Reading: 6 kV
